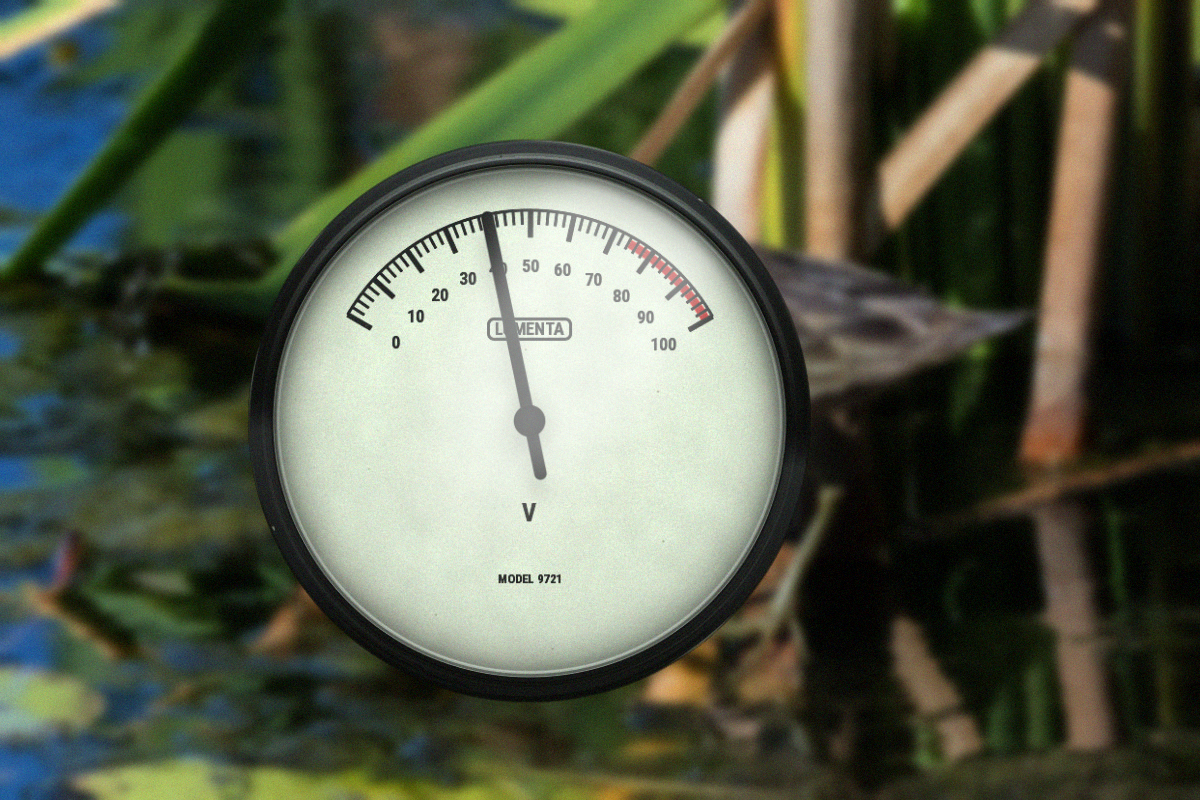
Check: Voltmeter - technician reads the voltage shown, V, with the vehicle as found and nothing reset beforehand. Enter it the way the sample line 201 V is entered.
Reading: 40 V
